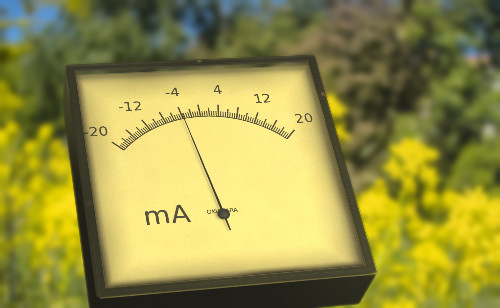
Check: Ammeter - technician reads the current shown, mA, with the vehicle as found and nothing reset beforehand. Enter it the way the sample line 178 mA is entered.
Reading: -4 mA
